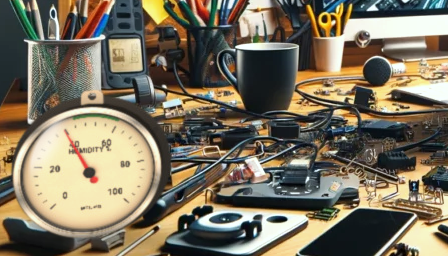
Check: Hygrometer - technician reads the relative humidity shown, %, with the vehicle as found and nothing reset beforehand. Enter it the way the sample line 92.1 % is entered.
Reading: 40 %
